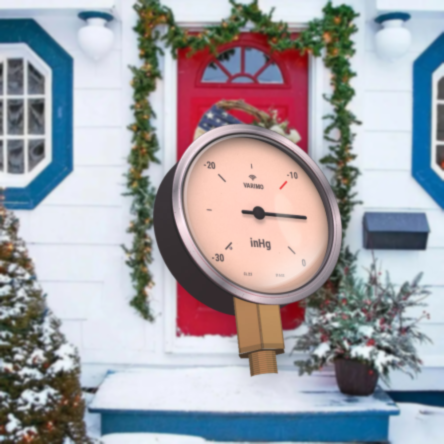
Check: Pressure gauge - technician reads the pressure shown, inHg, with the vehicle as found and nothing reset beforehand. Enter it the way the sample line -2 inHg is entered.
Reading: -5 inHg
